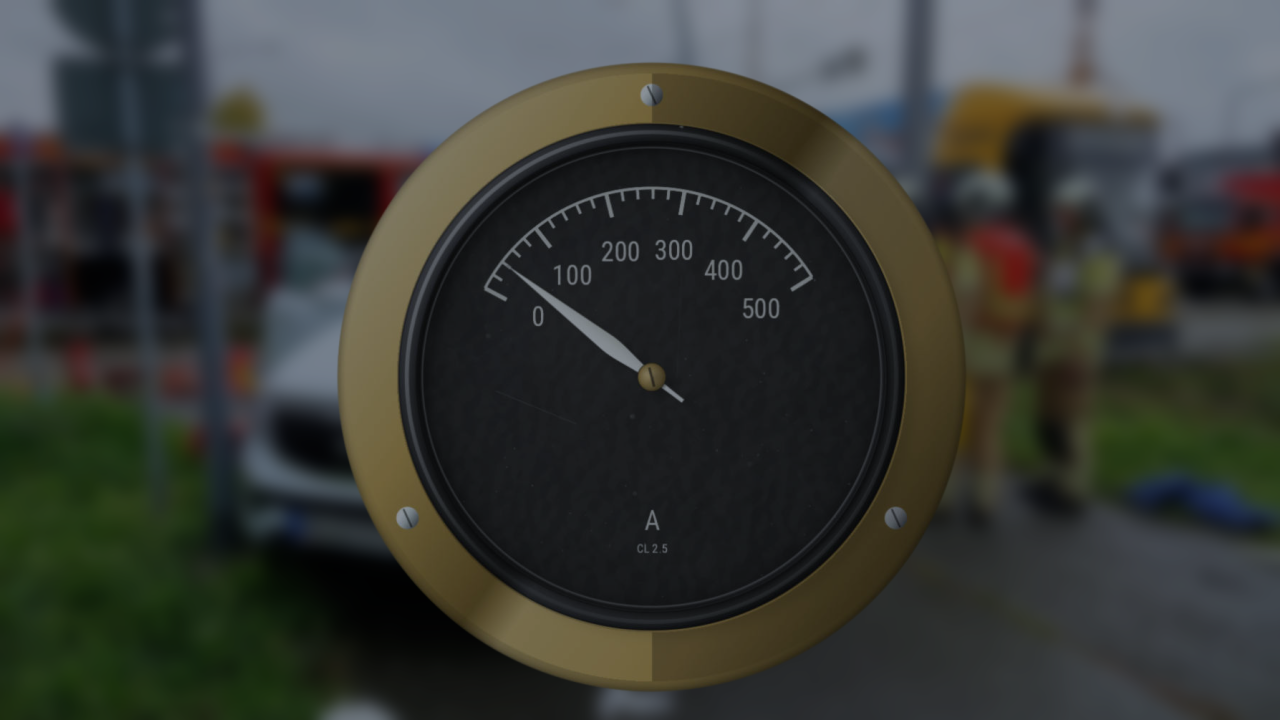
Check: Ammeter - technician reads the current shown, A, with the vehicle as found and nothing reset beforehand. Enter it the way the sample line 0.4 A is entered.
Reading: 40 A
